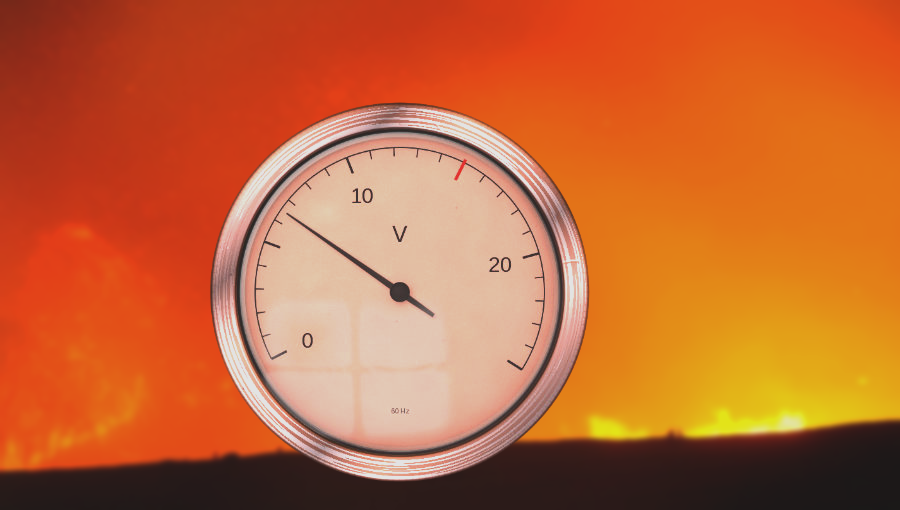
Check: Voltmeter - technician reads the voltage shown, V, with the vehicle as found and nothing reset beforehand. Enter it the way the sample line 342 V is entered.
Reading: 6.5 V
